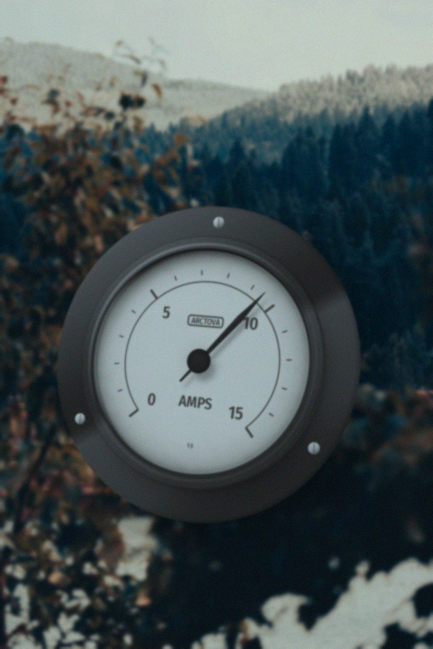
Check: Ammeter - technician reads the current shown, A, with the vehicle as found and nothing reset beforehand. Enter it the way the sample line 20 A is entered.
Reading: 9.5 A
